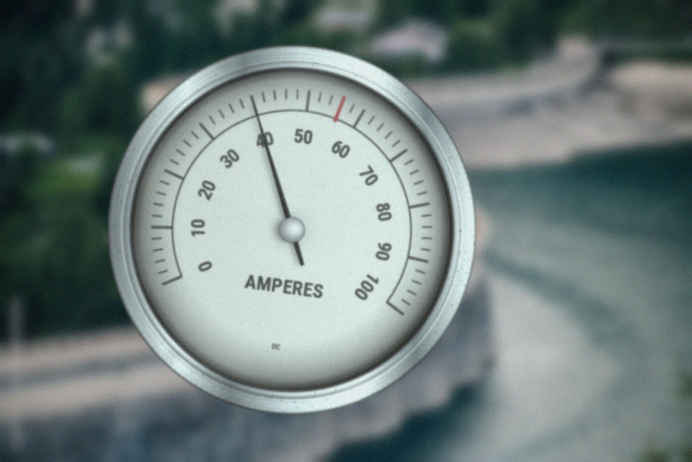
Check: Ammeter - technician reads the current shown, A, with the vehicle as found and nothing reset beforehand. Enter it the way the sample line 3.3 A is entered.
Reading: 40 A
